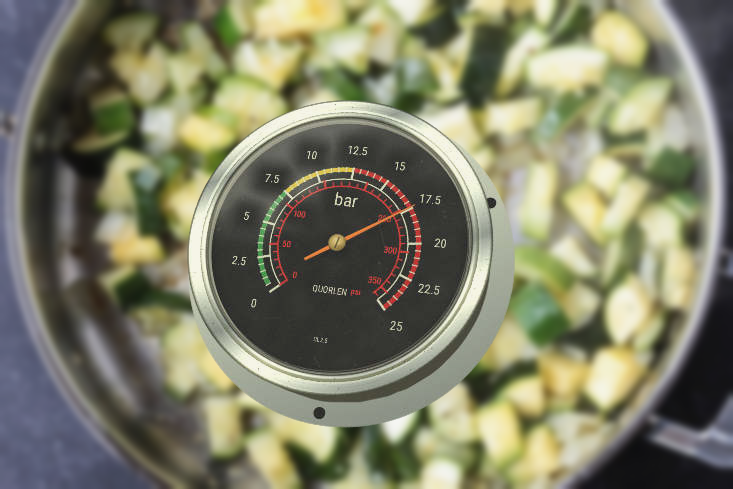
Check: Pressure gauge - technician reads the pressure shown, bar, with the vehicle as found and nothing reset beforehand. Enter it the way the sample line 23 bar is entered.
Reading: 17.5 bar
